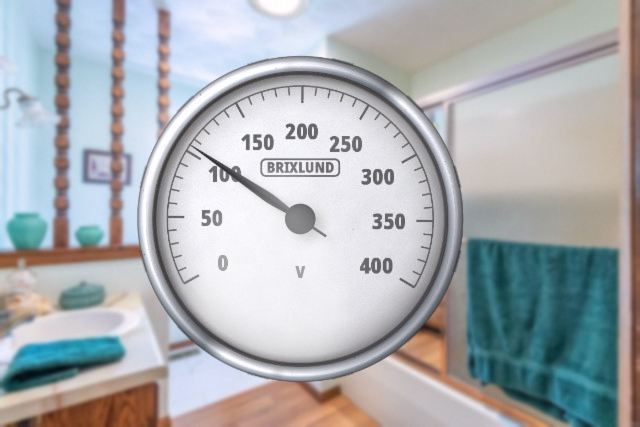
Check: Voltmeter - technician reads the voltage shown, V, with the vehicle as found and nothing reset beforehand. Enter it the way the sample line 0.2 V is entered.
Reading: 105 V
